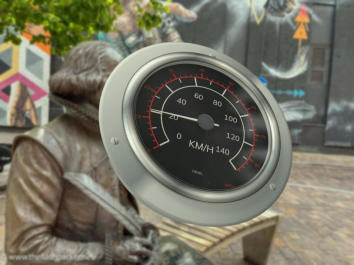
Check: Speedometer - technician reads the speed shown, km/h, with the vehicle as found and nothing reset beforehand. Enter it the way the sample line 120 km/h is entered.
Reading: 20 km/h
